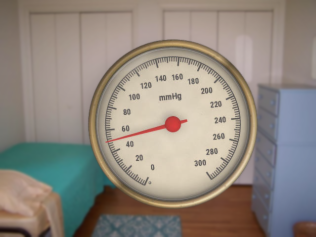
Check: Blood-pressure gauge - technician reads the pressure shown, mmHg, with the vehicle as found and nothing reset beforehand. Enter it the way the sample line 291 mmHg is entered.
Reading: 50 mmHg
